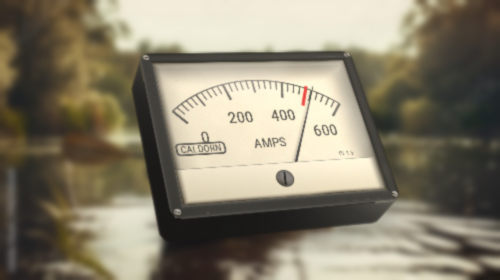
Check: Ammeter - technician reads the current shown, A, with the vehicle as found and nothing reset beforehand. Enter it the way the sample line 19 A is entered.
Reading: 500 A
